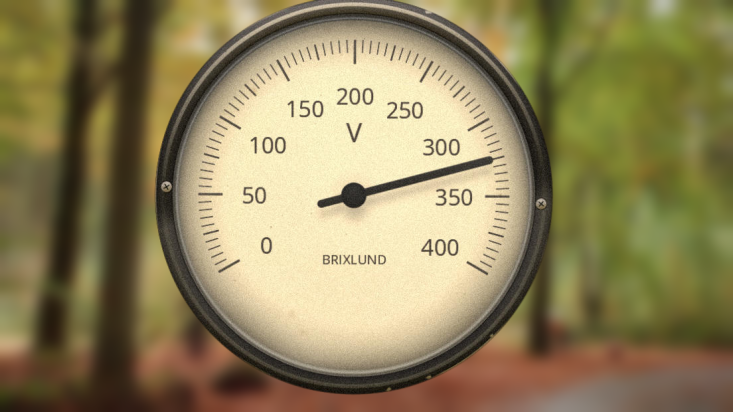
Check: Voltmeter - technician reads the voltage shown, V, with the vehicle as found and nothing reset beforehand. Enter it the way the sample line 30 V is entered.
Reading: 325 V
